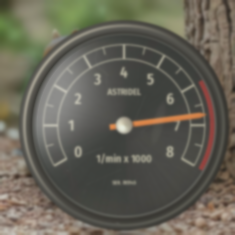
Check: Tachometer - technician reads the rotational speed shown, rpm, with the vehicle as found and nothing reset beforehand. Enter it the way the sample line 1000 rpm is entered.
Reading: 6750 rpm
